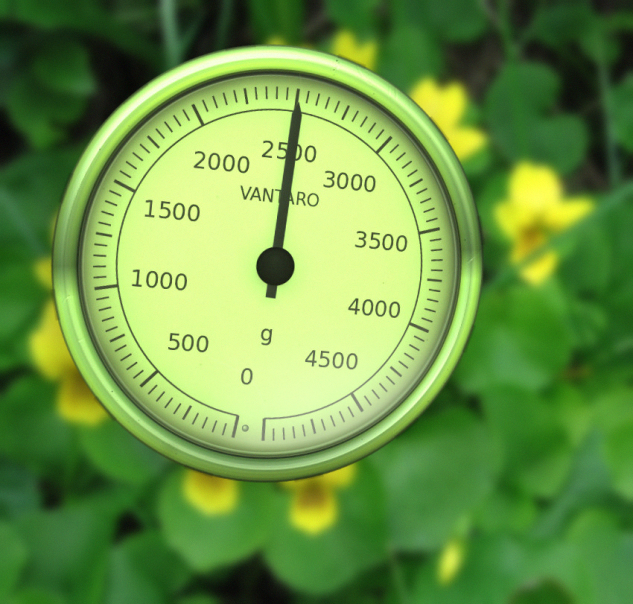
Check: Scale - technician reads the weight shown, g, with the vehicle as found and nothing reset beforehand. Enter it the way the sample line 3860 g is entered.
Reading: 2500 g
